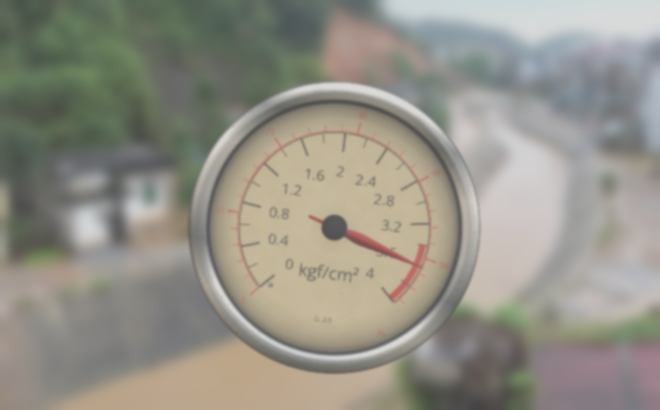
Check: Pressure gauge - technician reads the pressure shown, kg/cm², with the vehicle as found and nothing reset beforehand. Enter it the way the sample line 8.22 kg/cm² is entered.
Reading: 3.6 kg/cm²
